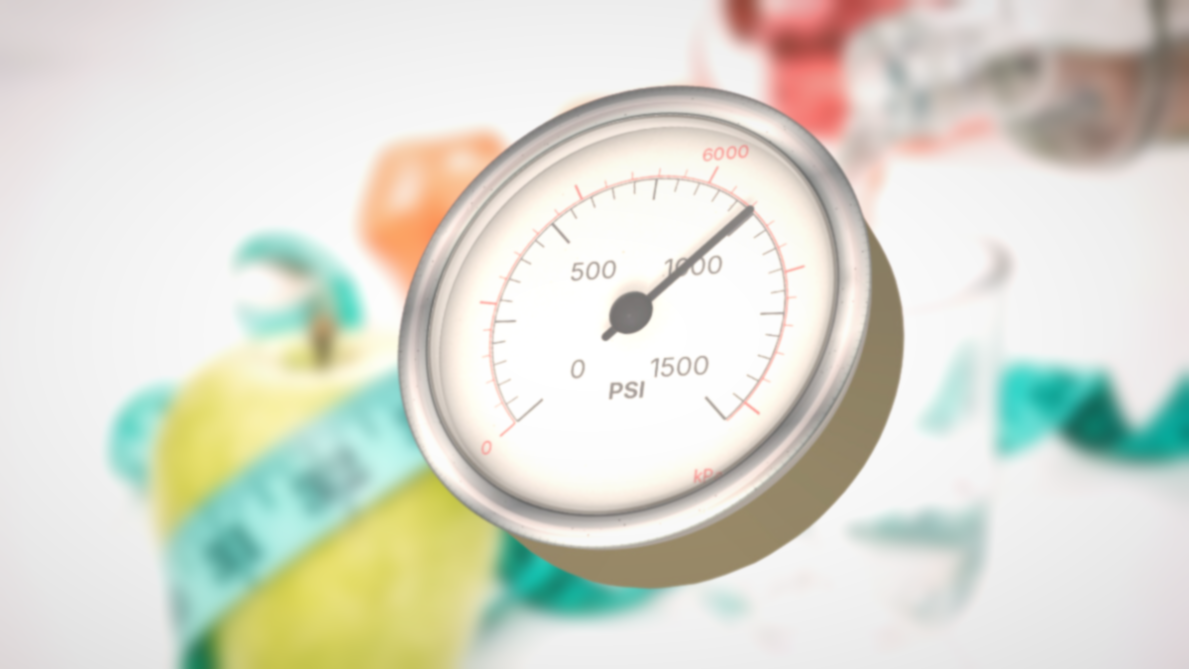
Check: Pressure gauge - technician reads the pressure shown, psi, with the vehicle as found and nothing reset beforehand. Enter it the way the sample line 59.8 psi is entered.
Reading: 1000 psi
